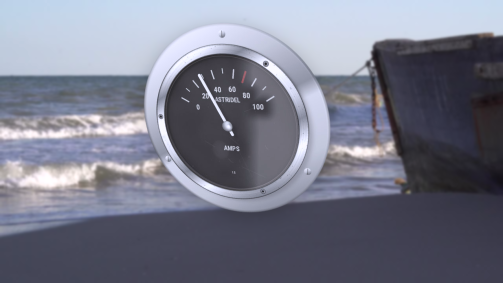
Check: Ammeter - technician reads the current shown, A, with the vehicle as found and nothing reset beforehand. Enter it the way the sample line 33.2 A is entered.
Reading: 30 A
